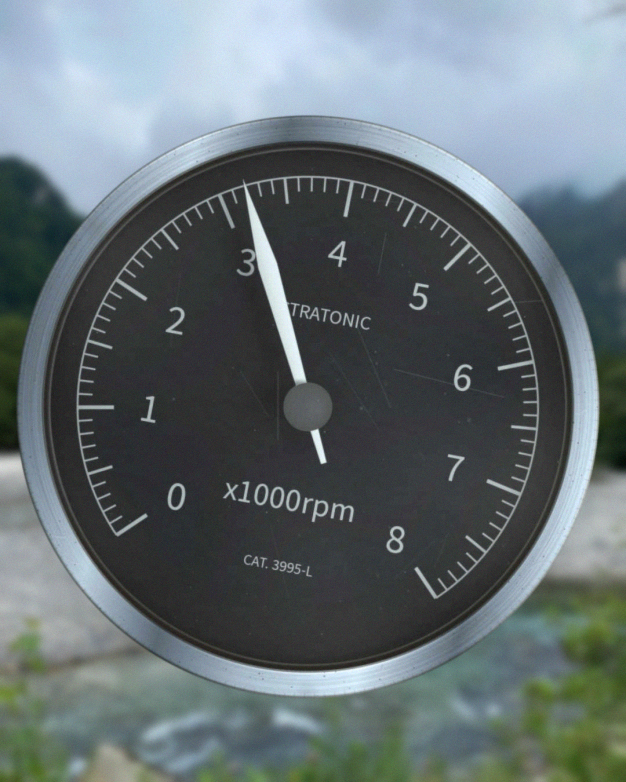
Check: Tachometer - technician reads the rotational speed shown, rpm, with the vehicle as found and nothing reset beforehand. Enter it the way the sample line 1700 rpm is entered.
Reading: 3200 rpm
